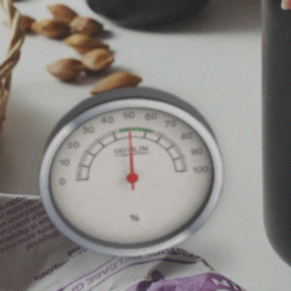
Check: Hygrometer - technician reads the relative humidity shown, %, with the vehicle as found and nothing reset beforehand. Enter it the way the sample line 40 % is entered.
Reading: 50 %
